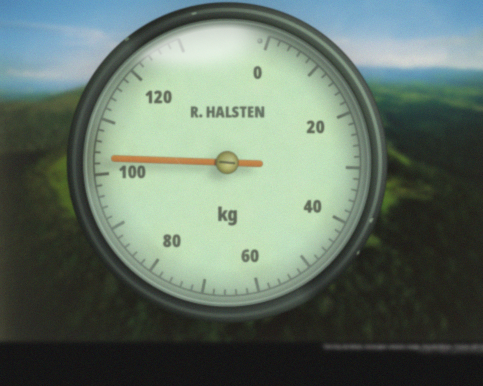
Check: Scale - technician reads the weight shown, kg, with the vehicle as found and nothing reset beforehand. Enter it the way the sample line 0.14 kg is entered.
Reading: 103 kg
